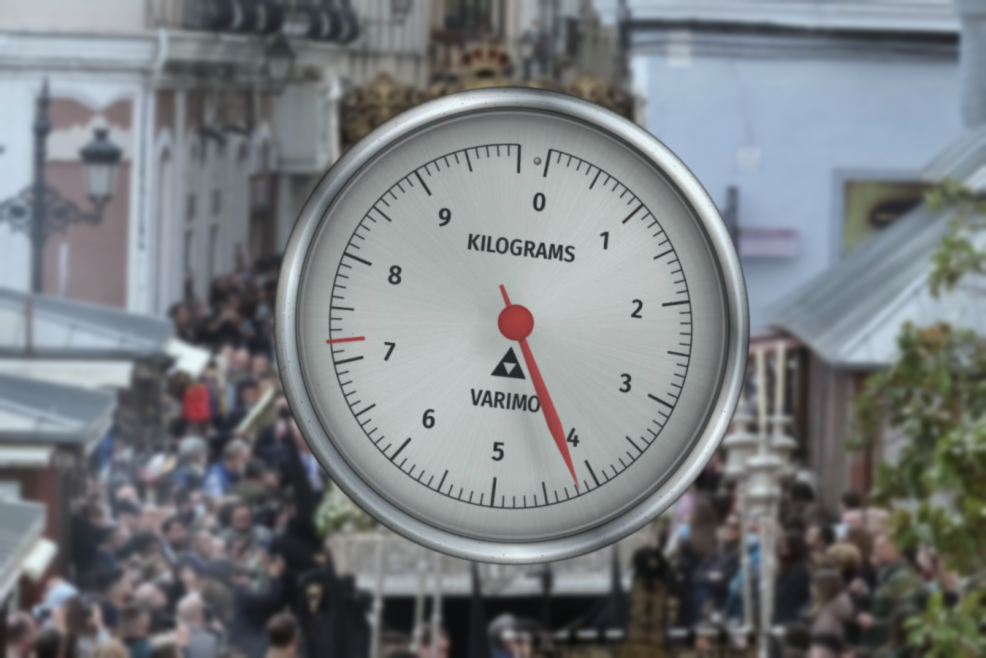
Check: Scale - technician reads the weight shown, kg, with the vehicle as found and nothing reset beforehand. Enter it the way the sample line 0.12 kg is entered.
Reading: 4.2 kg
